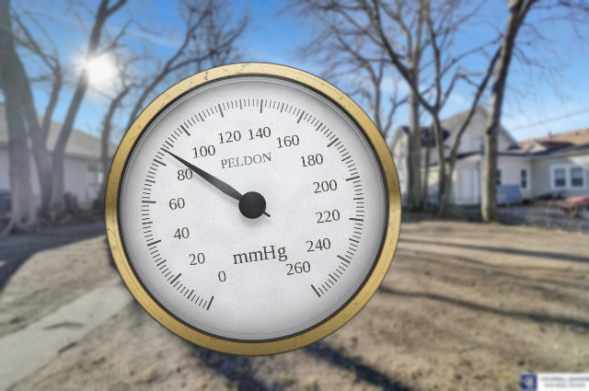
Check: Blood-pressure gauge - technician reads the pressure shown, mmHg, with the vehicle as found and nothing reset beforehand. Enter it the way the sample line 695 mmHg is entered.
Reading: 86 mmHg
